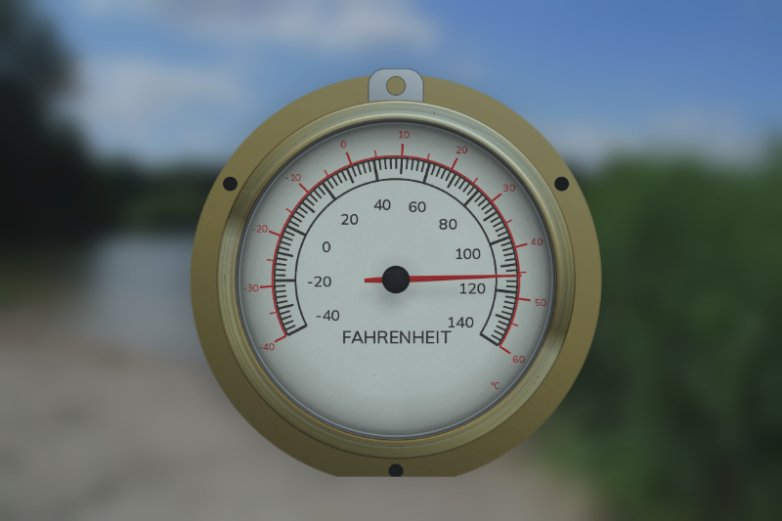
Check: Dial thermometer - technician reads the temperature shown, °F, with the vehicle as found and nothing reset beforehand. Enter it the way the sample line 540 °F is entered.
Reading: 114 °F
